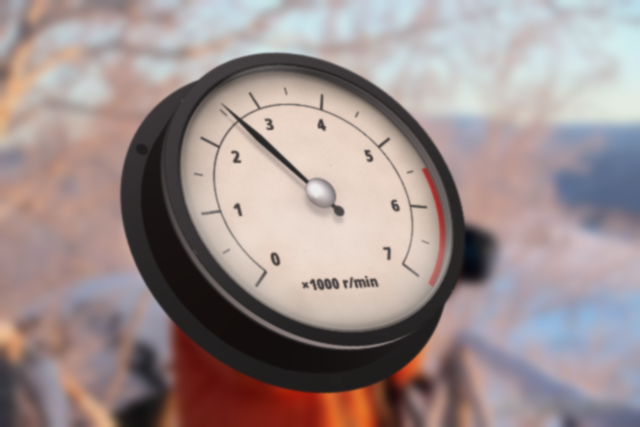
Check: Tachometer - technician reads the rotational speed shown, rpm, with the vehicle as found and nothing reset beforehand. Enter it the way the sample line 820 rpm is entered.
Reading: 2500 rpm
